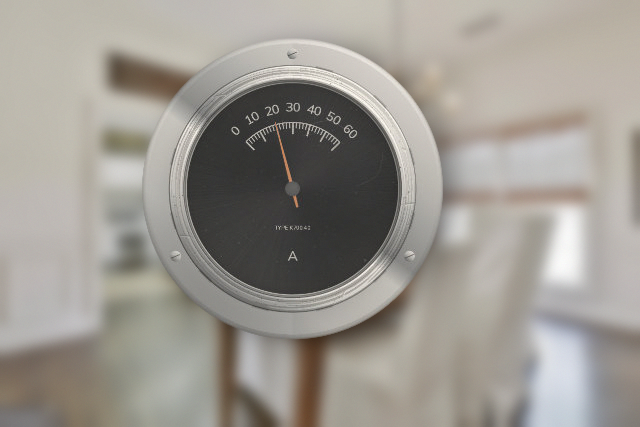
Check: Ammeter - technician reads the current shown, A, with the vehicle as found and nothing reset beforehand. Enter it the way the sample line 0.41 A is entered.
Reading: 20 A
